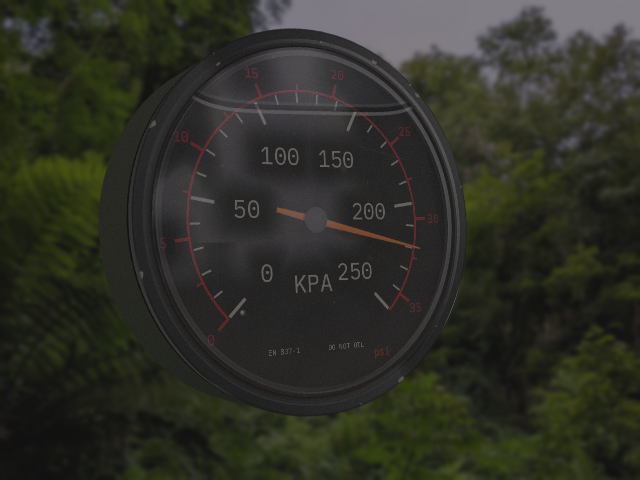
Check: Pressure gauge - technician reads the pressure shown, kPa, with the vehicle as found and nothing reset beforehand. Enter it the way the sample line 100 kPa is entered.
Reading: 220 kPa
